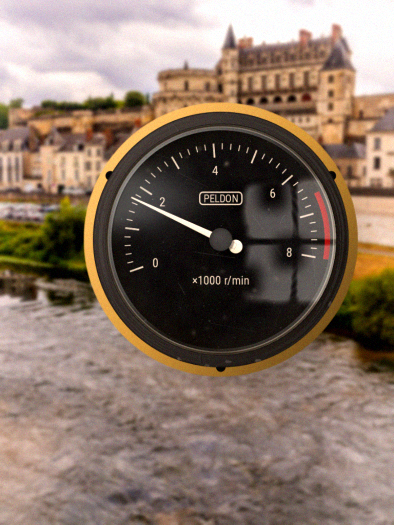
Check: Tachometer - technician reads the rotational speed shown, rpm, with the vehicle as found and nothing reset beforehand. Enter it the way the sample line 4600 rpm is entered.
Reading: 1700 rpm
